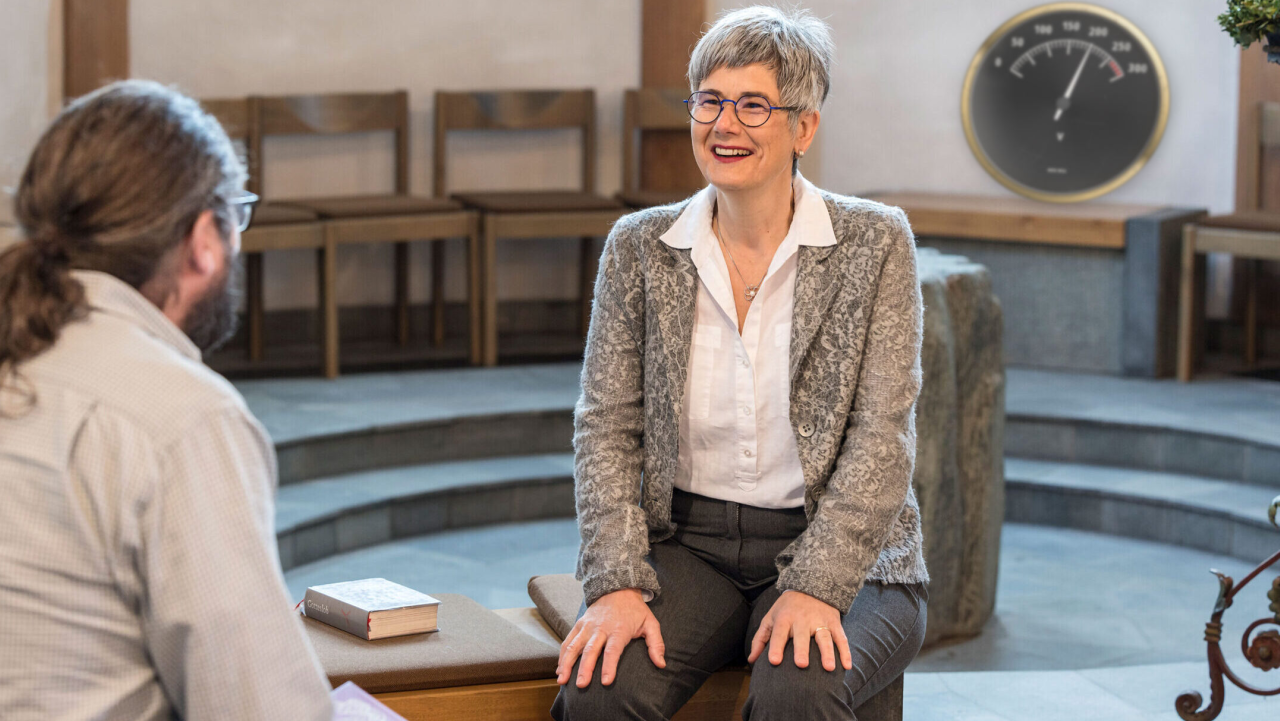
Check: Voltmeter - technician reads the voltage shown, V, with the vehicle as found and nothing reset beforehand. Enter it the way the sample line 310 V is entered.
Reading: 200 V
